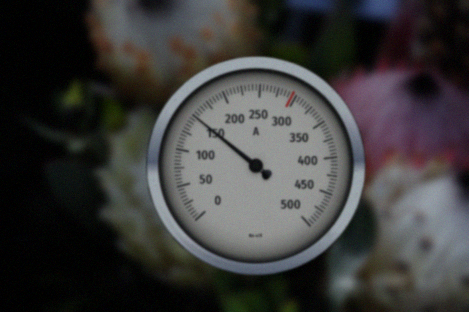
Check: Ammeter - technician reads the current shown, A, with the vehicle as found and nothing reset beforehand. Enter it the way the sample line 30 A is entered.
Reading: 150 A
